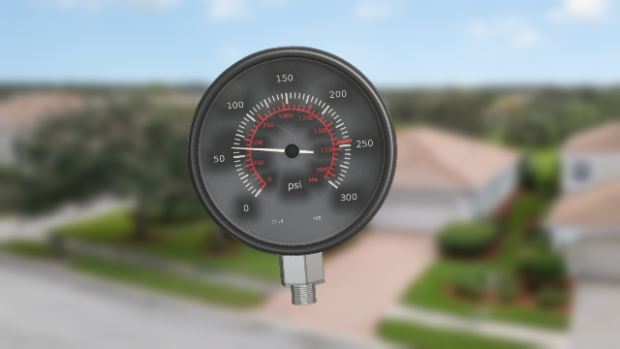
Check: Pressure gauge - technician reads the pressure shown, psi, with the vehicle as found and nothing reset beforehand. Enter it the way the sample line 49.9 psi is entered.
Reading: 60 psi
